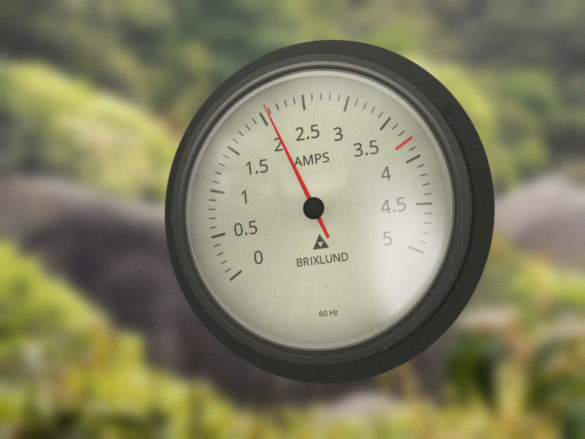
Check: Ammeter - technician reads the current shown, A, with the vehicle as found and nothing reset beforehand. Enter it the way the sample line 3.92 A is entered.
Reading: 2.1 A
